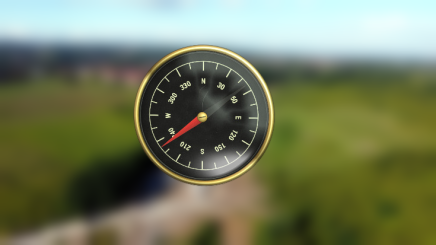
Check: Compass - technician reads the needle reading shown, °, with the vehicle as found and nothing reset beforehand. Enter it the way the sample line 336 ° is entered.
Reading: 232.5 °
